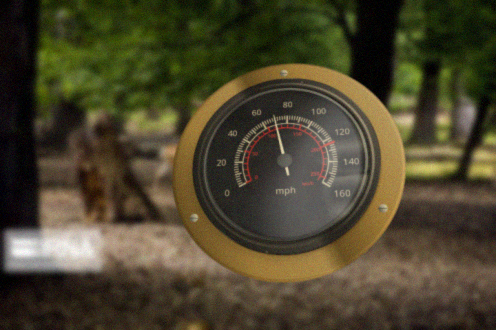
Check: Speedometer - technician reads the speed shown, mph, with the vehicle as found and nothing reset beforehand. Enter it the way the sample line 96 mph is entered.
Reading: 70 mph
